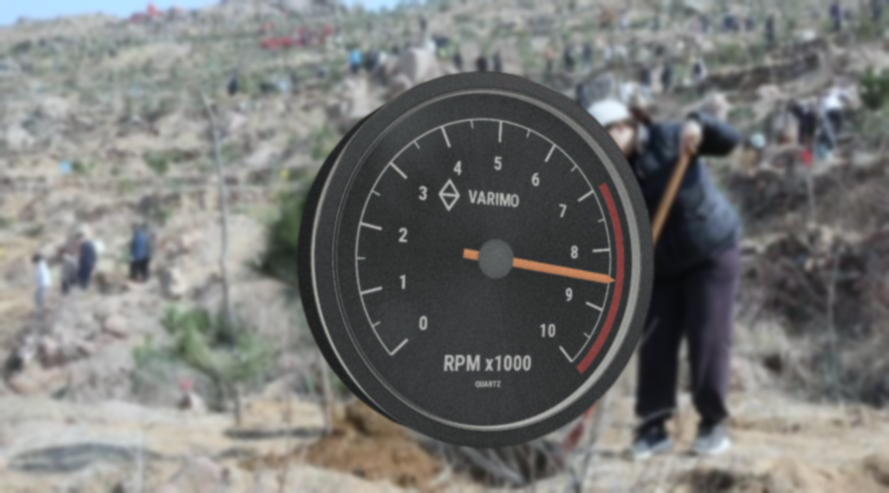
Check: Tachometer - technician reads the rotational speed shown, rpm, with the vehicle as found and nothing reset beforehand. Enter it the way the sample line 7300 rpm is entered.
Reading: 8500 rpm
